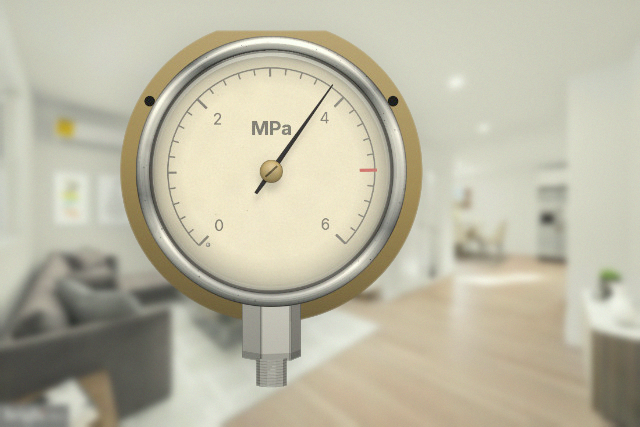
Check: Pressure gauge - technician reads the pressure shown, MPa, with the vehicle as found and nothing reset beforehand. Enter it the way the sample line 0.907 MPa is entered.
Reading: 3.8 MPa
